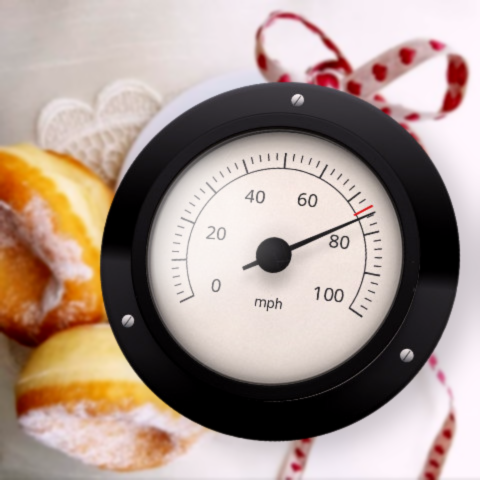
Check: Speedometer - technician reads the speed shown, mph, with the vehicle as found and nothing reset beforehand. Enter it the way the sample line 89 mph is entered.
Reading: 76 mph
